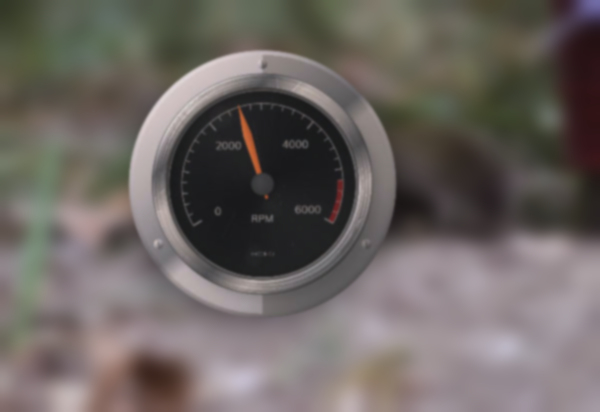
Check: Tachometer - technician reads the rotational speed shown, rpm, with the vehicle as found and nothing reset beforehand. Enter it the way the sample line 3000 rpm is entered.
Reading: 2600 rpm
